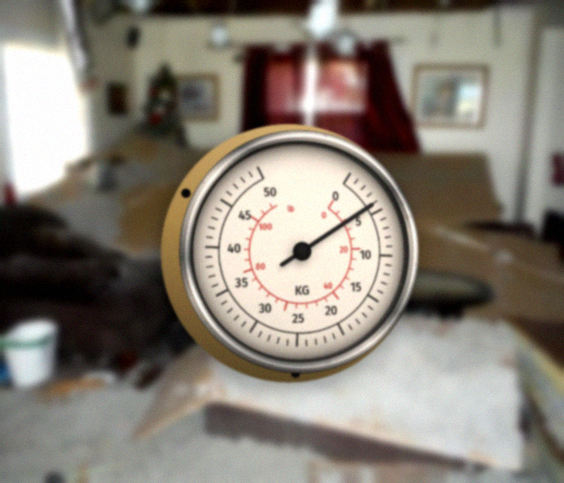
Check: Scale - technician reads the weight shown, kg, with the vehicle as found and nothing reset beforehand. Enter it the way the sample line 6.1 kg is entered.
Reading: 4 kg
